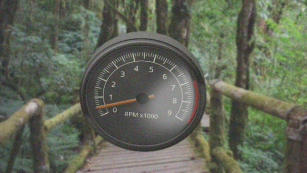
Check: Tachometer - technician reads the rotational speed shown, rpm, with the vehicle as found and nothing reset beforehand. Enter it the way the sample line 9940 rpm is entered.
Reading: 500 rpm
